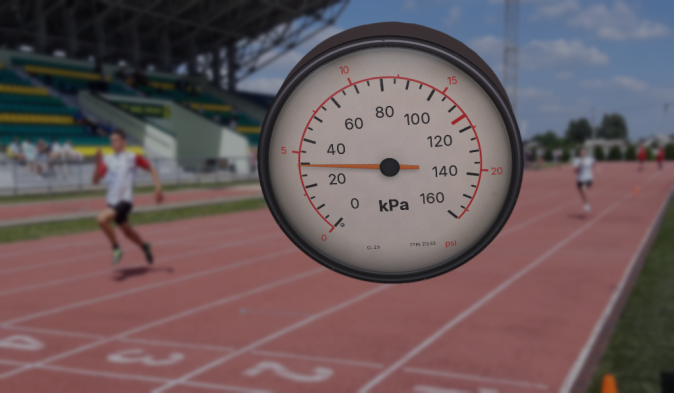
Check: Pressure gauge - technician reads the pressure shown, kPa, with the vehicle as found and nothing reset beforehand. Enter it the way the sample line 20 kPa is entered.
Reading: 30 kPa
